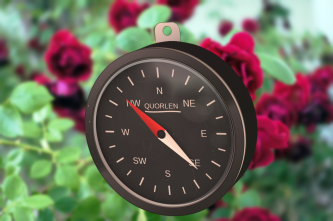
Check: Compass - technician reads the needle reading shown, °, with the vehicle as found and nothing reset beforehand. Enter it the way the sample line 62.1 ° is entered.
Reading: 315 °
